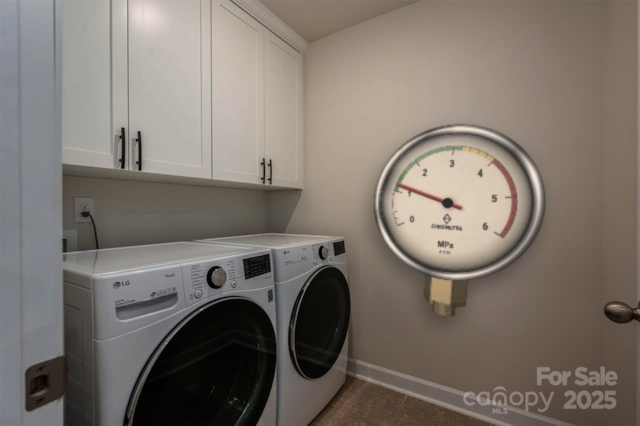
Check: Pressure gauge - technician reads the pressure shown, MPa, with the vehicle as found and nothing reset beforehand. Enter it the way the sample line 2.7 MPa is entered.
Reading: 1.2 MPa
